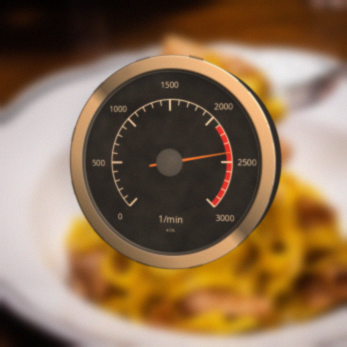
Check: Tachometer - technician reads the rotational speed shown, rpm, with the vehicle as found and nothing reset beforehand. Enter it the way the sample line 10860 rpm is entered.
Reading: 2400 rpm
